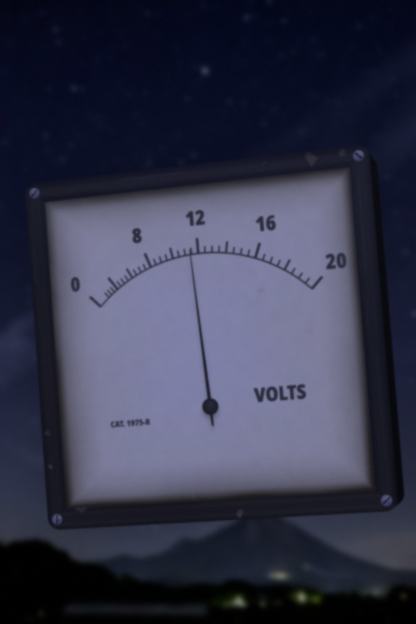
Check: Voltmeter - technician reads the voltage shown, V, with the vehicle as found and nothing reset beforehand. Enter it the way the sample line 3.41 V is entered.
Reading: 11.5 V
